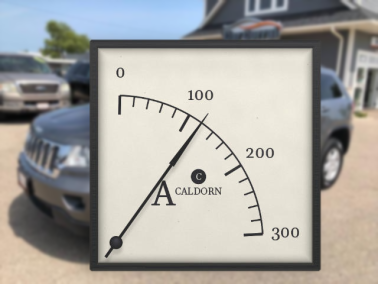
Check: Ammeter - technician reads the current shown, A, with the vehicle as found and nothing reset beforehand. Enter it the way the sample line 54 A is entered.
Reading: 120 A
